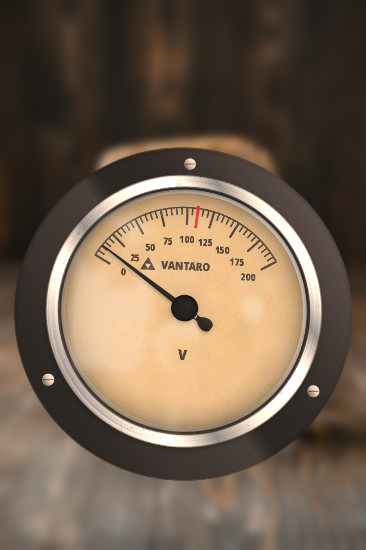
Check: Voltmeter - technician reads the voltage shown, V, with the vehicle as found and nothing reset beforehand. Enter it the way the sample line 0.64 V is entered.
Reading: 10 V
